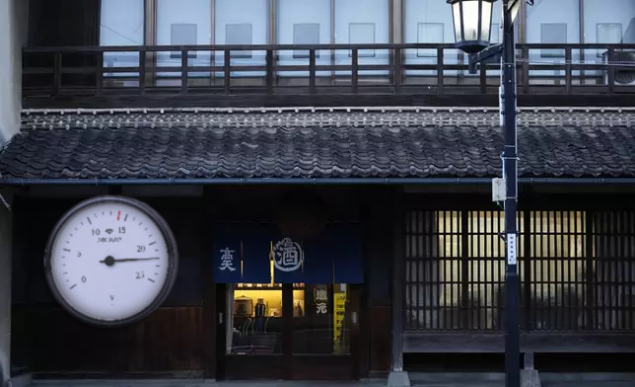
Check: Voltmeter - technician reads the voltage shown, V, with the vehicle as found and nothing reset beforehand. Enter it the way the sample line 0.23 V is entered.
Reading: 22 V
